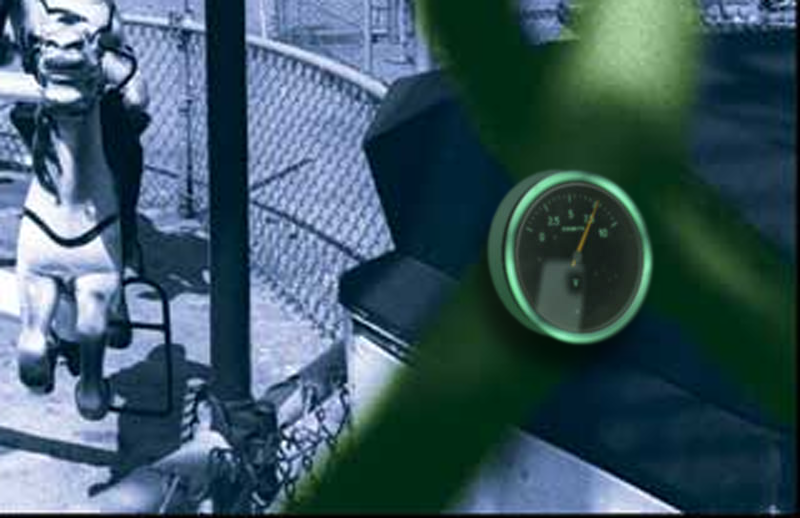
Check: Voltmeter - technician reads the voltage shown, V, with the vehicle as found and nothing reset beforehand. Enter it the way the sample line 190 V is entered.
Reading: 7.5 V
